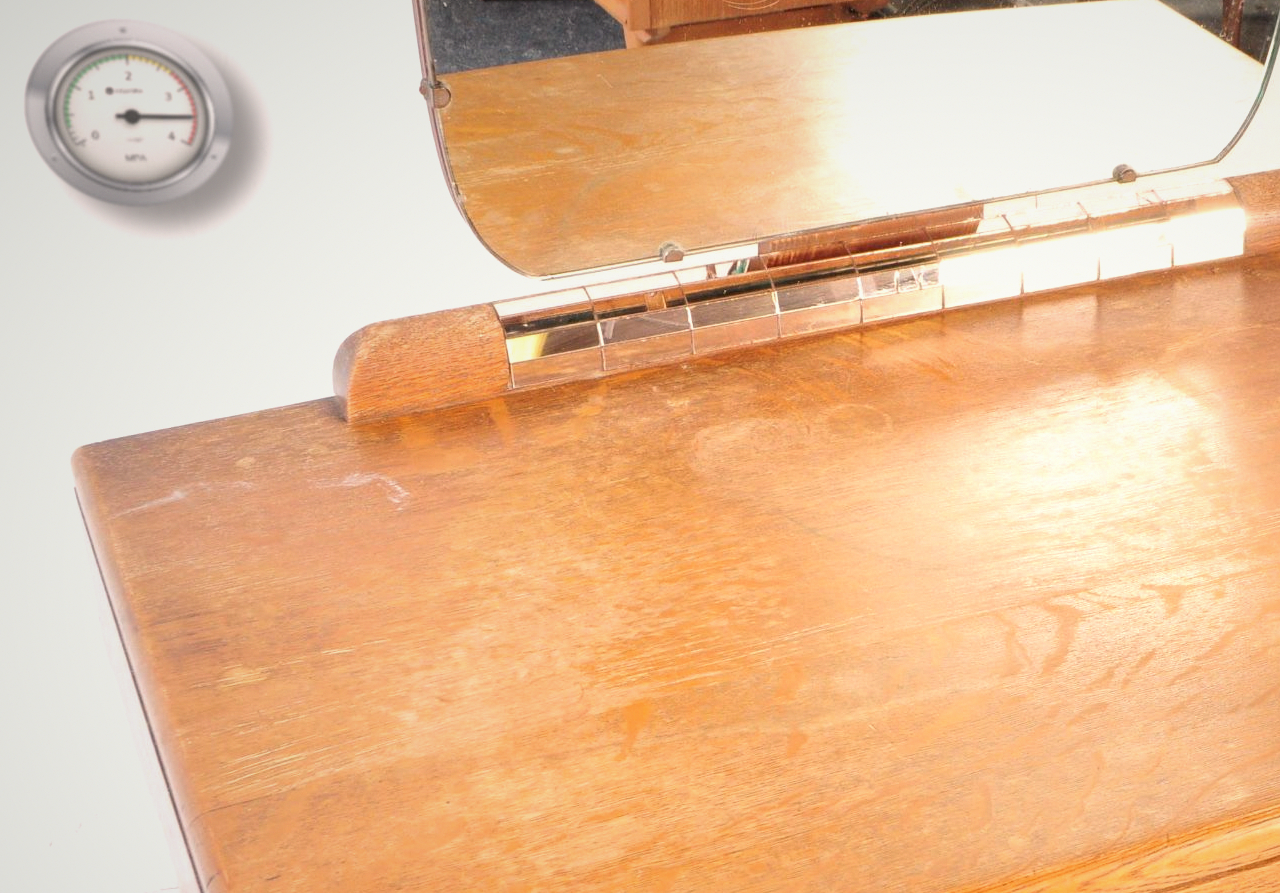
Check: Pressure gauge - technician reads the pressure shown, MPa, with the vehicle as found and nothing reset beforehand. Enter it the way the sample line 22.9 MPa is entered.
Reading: 3.5 MPa
